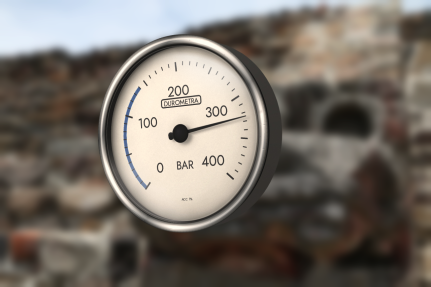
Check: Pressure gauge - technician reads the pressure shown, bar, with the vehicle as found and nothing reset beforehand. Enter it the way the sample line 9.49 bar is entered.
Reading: 325 bar
